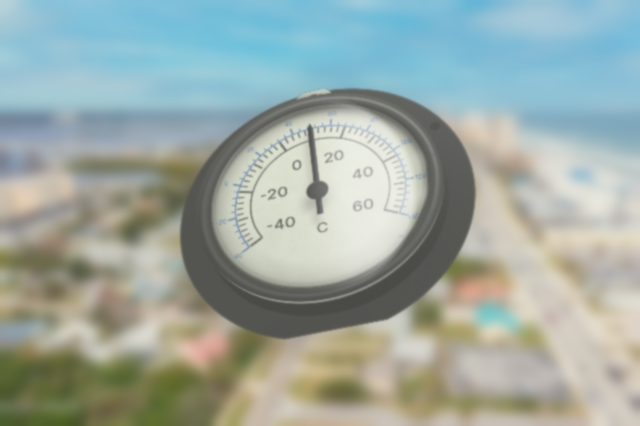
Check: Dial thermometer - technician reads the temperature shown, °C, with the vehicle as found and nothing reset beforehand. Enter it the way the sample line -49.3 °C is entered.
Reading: 10 °C
